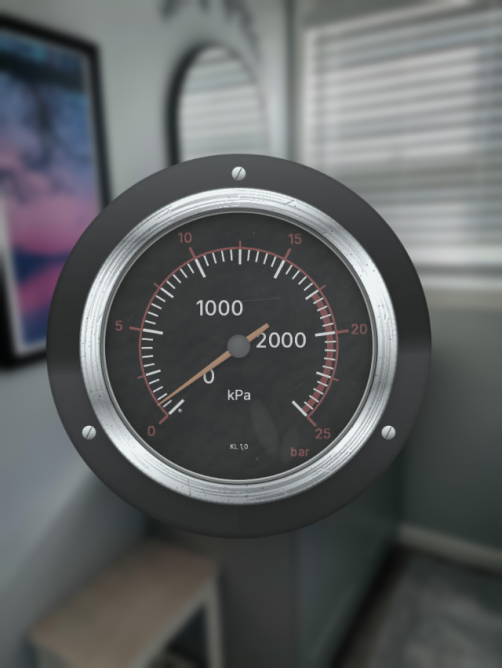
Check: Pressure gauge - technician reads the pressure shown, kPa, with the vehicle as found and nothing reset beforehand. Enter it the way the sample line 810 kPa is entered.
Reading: 75 kPa
